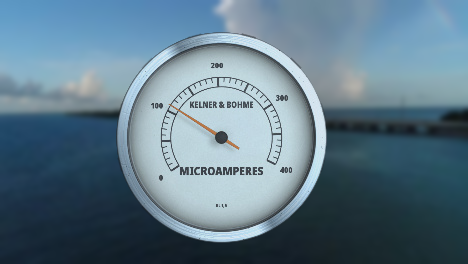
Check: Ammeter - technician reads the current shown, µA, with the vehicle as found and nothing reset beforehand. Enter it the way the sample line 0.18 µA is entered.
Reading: 110 µA
